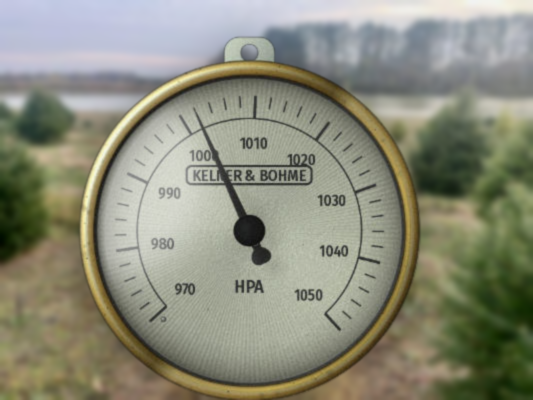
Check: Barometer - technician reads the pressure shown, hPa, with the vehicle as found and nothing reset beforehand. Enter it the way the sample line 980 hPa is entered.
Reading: 1002 hPa
